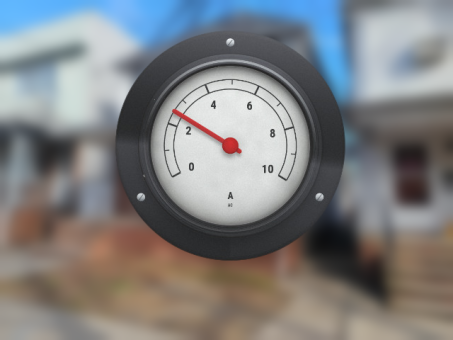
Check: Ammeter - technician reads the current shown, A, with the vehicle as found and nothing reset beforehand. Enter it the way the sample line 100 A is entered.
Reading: 2.5 A
